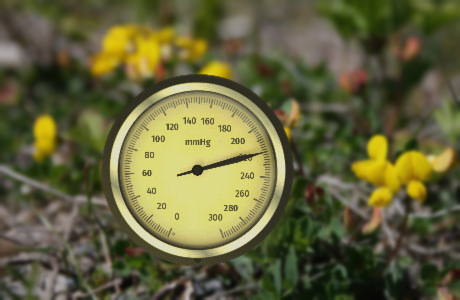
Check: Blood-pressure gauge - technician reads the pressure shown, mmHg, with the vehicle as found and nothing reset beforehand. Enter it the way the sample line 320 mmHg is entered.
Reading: 220 mmHg
